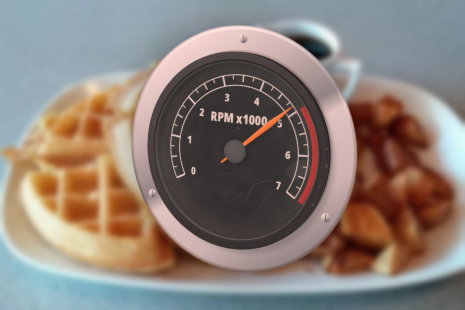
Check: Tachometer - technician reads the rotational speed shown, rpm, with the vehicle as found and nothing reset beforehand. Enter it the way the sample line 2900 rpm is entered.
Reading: 4875 rpm
